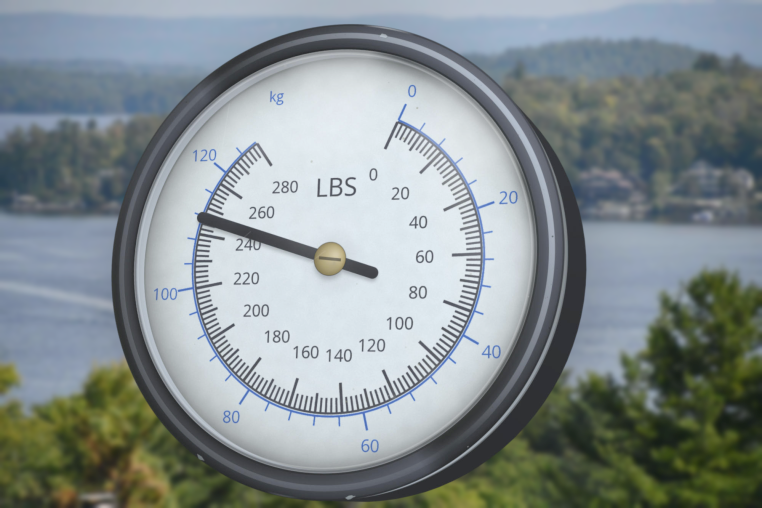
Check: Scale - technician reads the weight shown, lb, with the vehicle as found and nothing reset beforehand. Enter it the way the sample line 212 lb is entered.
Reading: 246 lb
